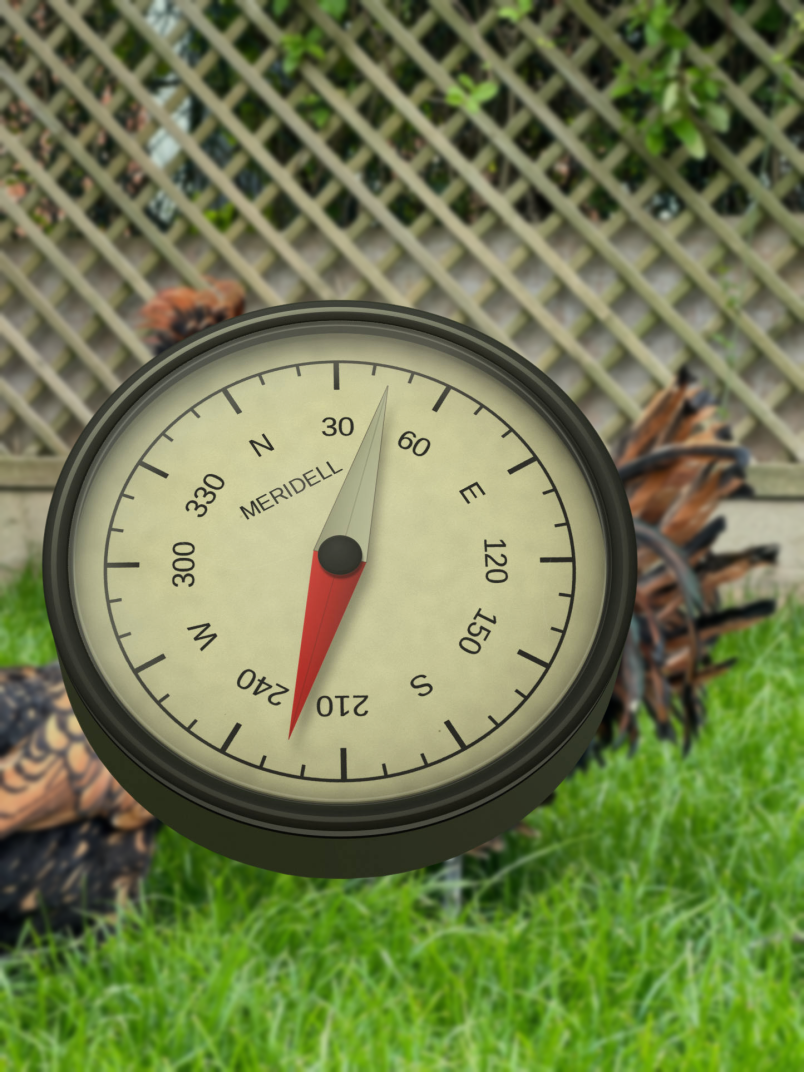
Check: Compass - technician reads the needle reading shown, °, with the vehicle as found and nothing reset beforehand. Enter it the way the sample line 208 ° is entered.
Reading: 225 °
